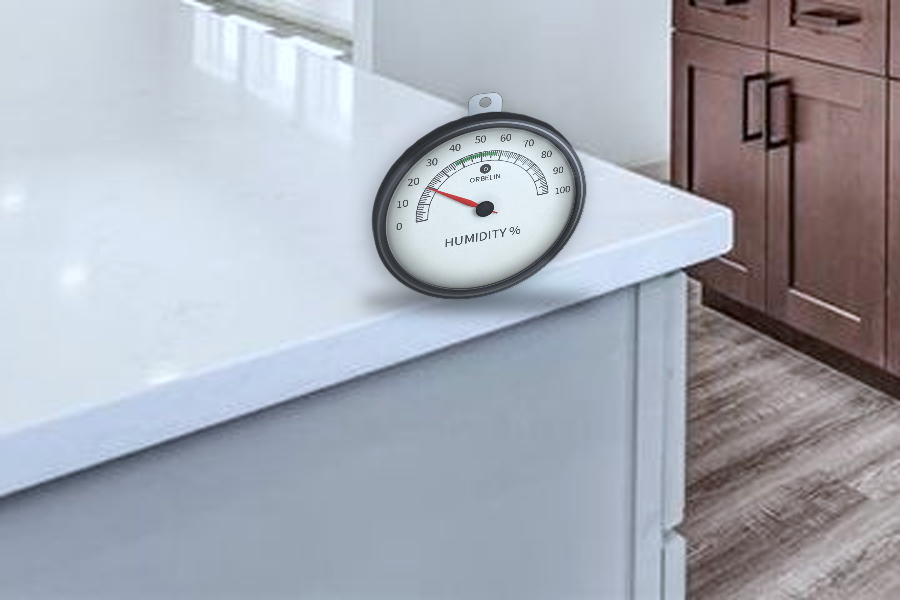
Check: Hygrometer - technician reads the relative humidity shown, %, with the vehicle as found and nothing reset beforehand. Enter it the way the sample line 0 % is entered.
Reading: 20 %
